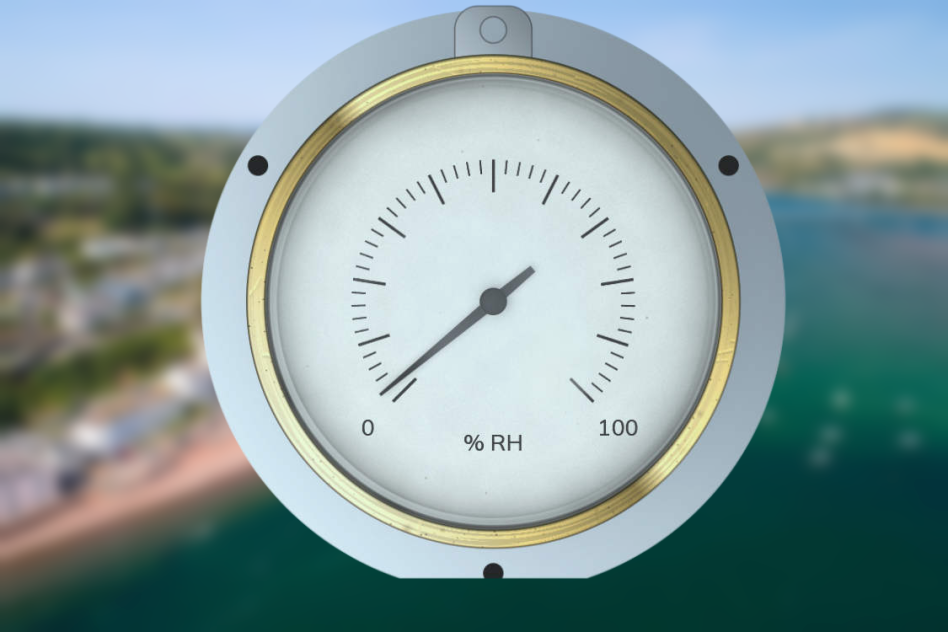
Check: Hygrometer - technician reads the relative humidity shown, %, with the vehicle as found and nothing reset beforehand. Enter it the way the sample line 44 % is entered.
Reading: 2 %
